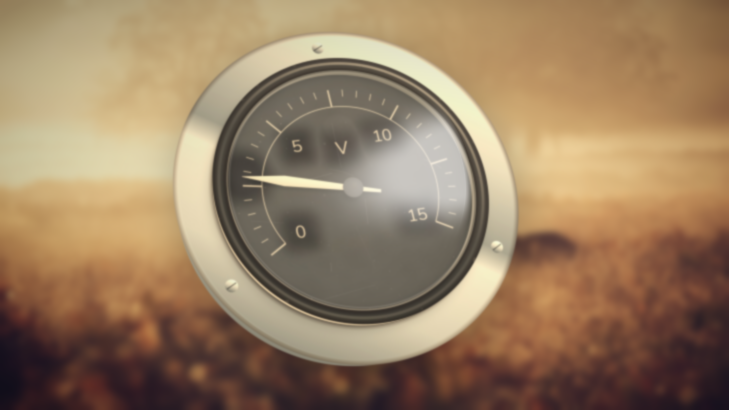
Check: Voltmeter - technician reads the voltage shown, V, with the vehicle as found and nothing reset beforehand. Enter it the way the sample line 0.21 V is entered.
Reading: 2.75 V
